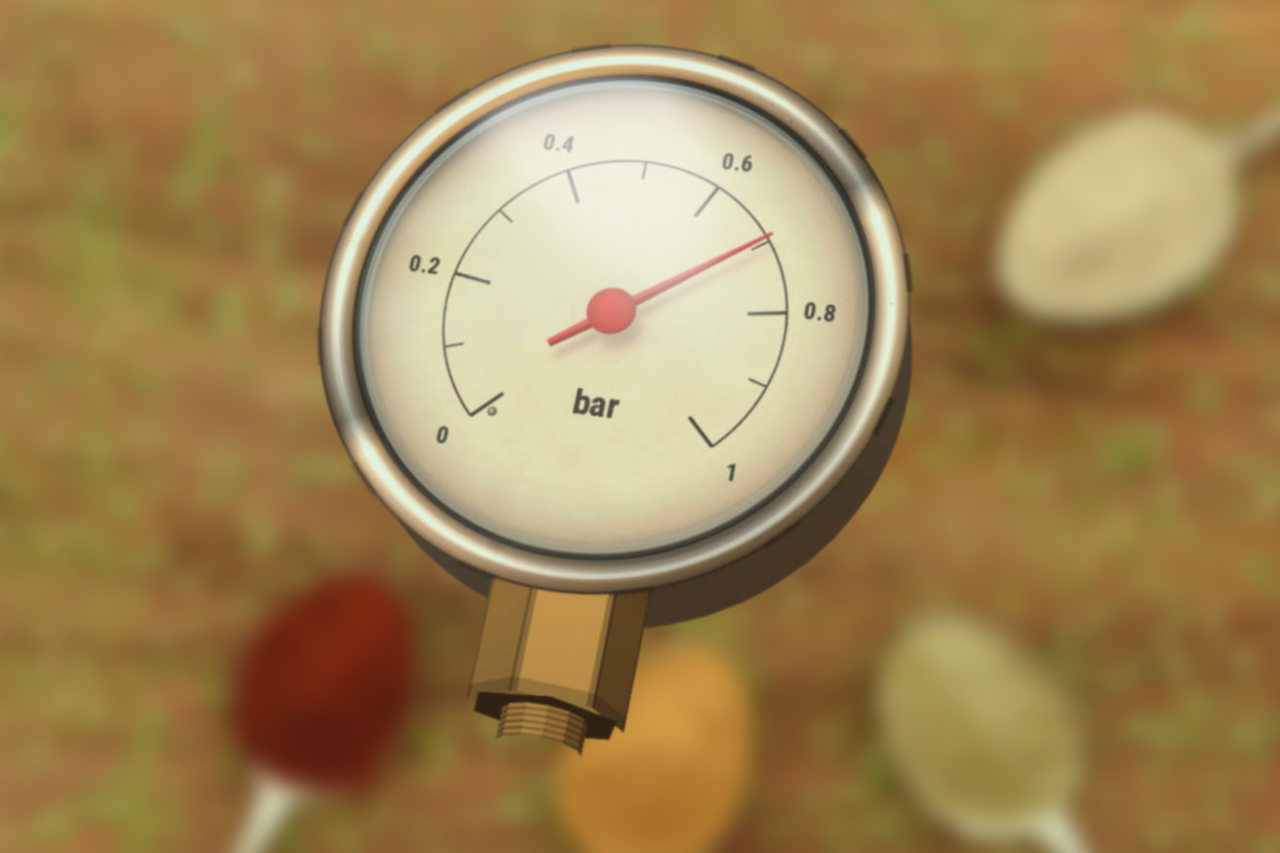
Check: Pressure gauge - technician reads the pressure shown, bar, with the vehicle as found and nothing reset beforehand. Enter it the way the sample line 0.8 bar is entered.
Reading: 0.7 bar
